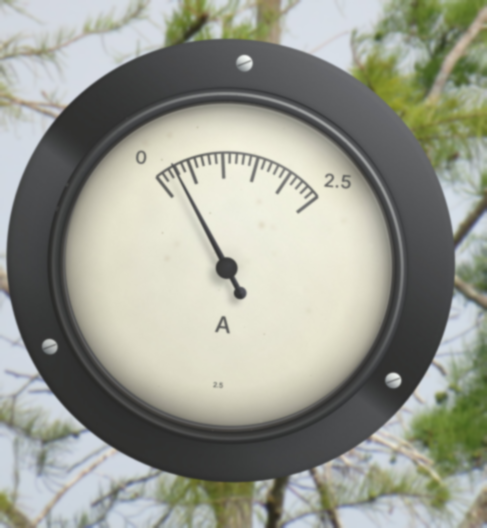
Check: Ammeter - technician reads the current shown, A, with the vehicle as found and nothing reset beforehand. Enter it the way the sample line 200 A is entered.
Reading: 0.3 A
